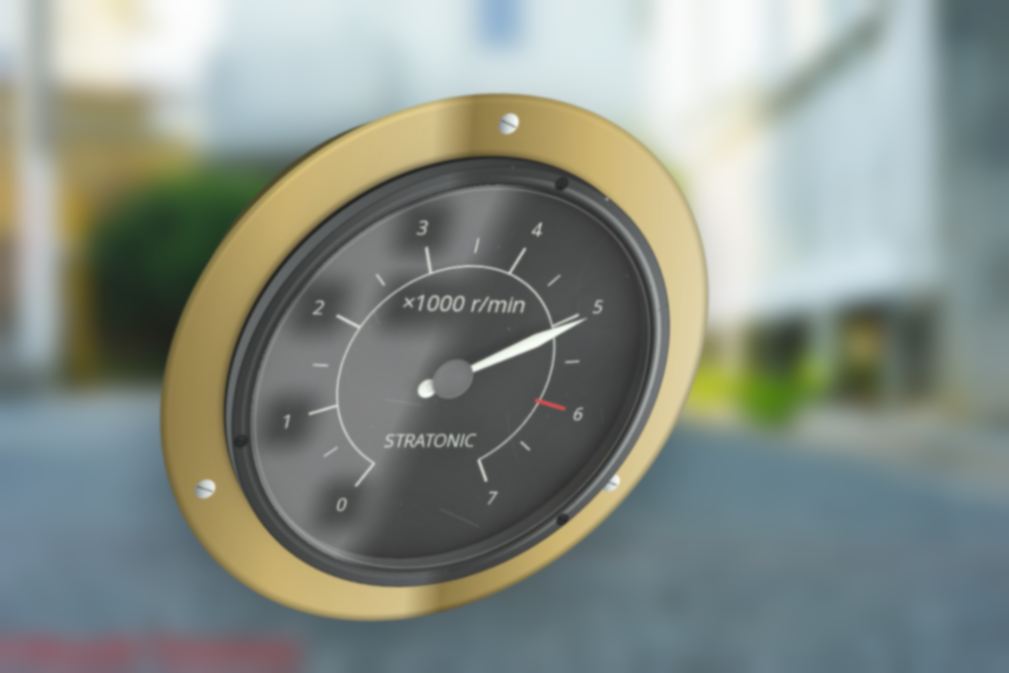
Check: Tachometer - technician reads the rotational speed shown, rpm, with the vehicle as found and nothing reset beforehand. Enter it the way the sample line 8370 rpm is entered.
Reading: 5000 rpm
